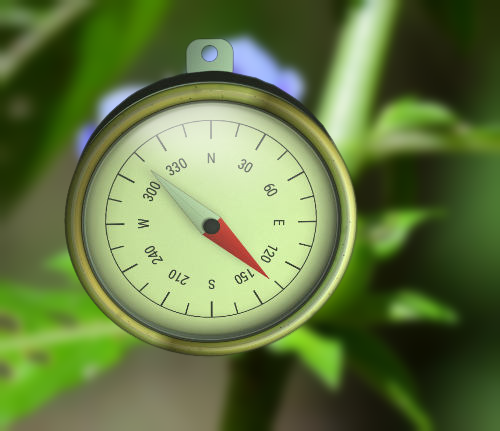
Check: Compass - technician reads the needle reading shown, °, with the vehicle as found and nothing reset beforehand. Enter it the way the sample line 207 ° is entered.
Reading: 135 °
